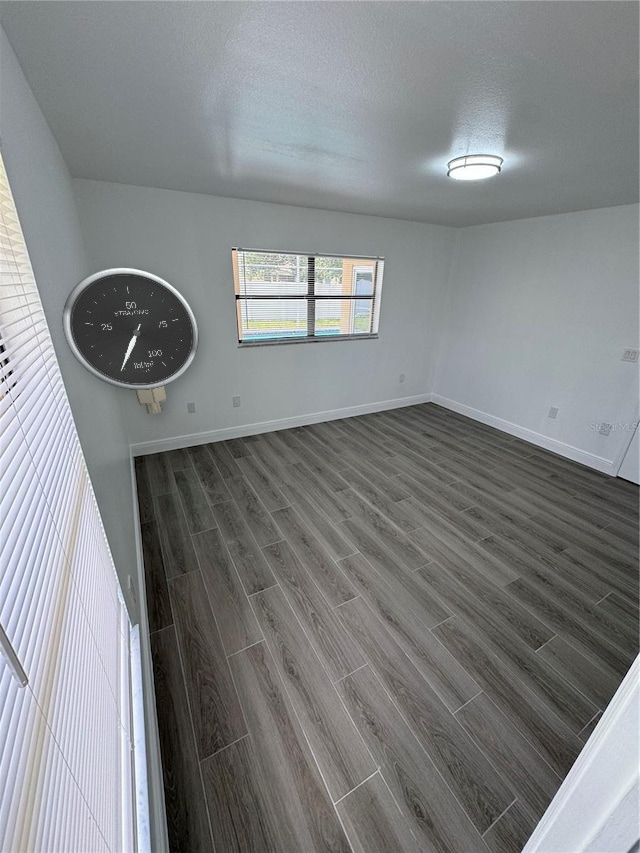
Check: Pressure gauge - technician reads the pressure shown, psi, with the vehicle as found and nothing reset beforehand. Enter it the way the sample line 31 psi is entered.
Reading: 0 psi
